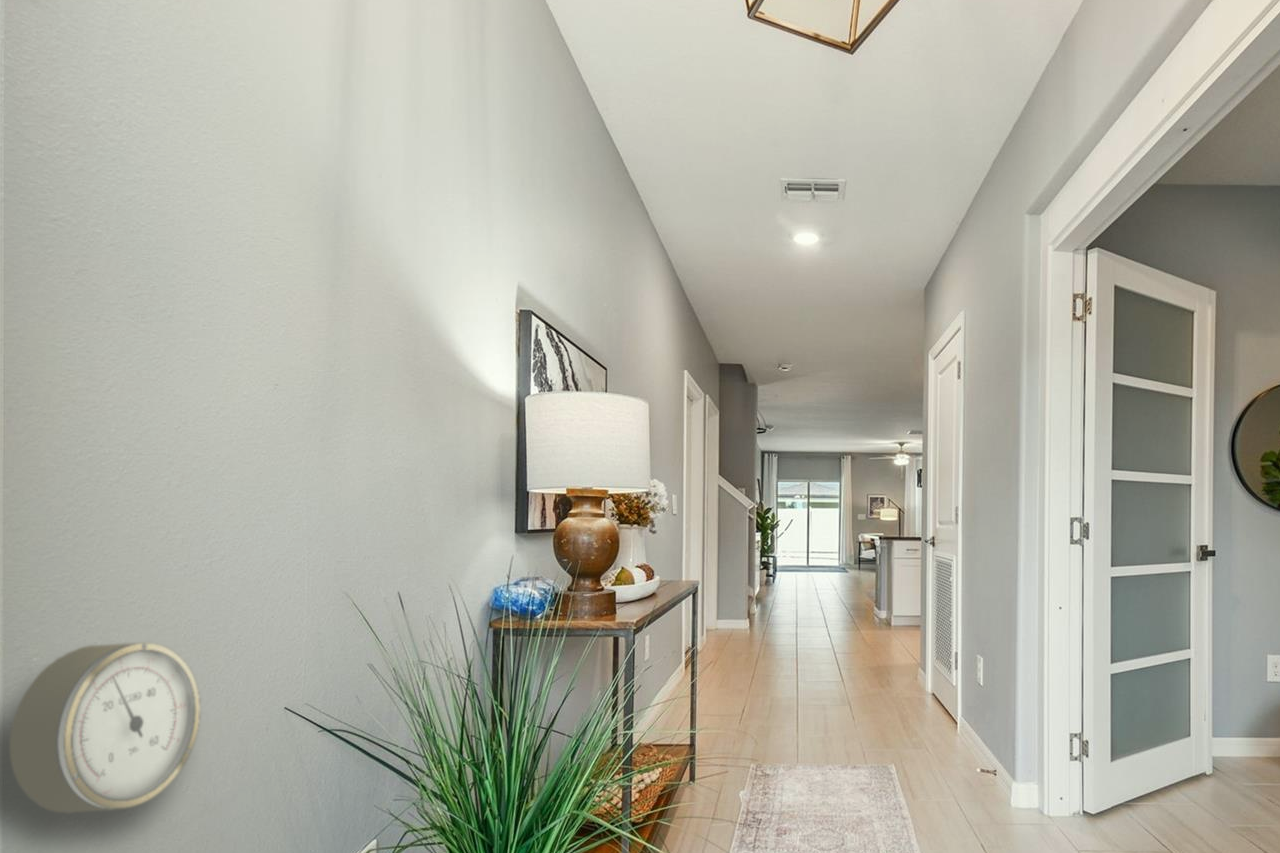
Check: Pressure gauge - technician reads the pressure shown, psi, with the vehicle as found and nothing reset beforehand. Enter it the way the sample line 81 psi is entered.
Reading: 25 psi
